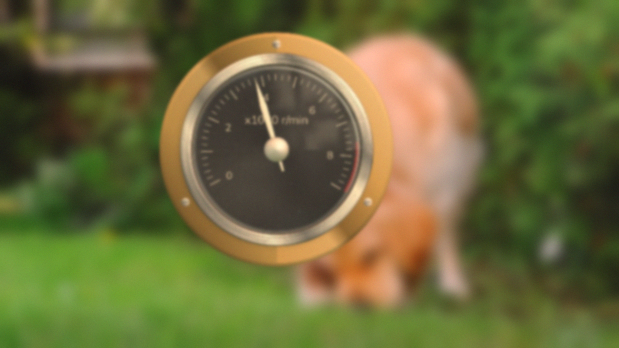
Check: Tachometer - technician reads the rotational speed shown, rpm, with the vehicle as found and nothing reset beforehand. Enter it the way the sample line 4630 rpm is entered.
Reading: 3800 rpm
